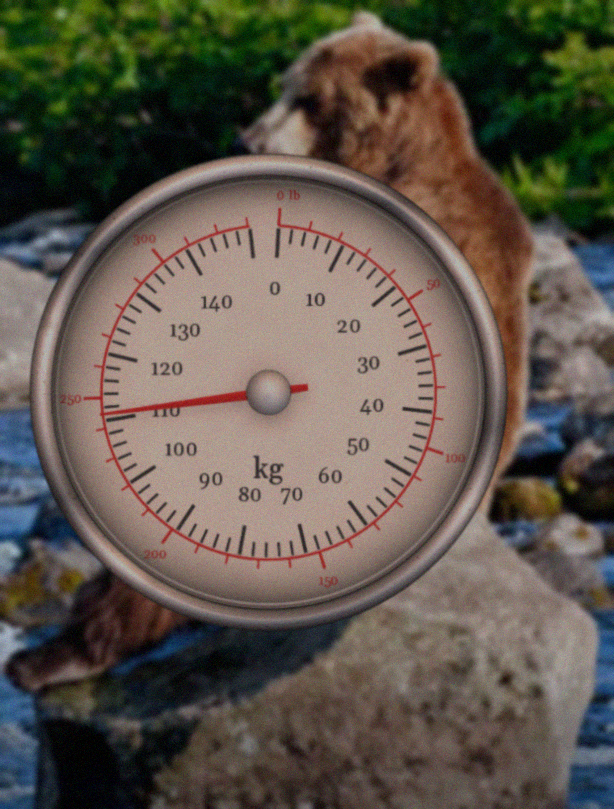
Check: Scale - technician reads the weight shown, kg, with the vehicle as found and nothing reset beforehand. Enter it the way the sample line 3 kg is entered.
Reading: 111 kg
